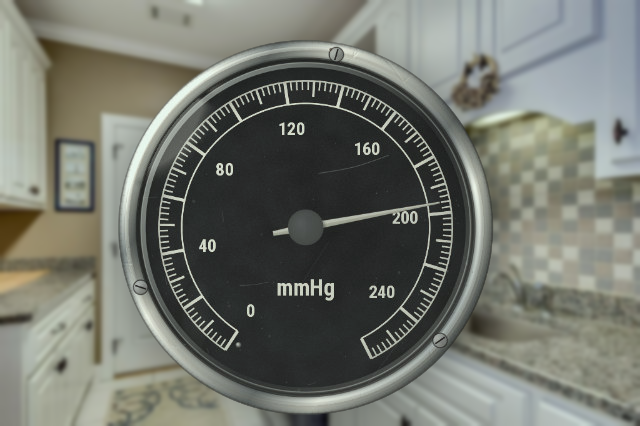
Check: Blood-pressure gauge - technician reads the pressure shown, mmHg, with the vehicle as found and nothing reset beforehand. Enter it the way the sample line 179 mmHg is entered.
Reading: 196 mmHg
